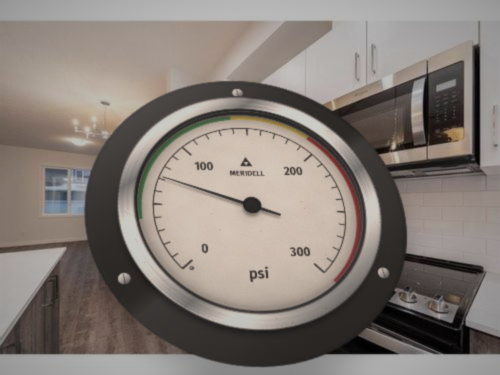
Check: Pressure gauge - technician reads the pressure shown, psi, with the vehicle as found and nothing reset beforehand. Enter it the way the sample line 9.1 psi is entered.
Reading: 70 psi
